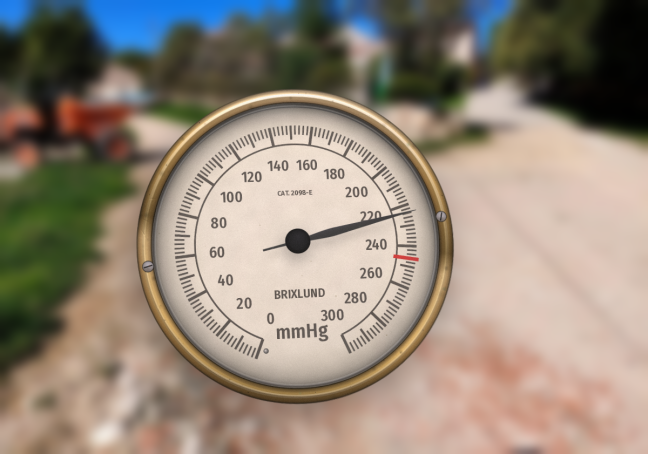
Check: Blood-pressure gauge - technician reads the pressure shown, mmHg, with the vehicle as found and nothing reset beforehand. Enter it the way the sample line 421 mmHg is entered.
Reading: 224 mmHg
